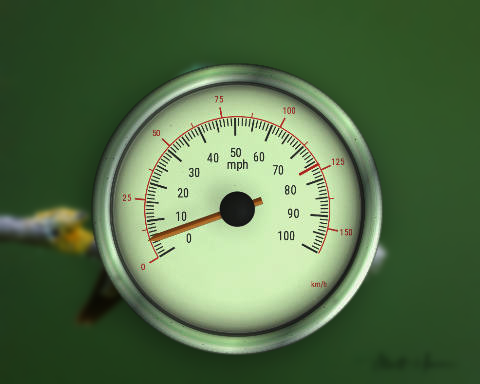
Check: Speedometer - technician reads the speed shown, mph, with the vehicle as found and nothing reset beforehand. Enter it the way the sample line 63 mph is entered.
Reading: 5 mph
